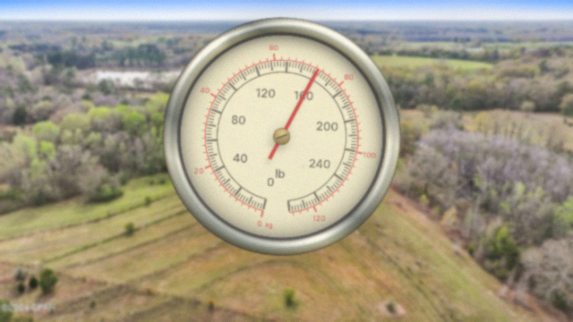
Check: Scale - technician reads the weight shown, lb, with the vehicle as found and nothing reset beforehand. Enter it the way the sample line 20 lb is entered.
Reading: 160 lb
